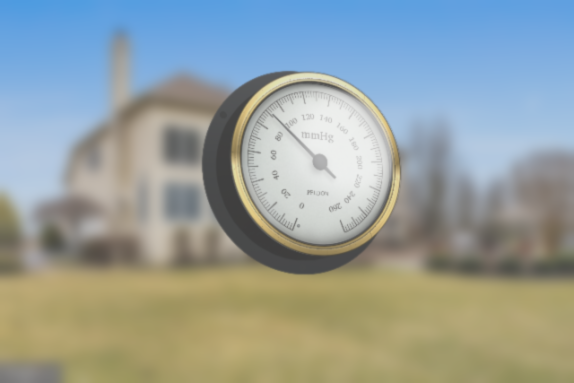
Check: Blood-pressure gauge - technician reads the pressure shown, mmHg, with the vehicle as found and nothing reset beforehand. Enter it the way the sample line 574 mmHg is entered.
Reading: 90 mmHg
